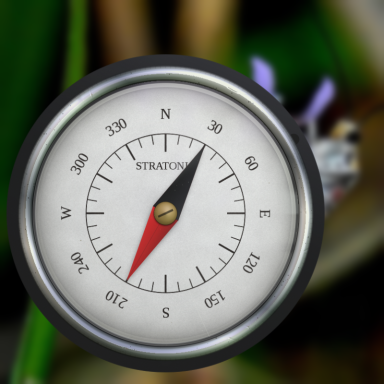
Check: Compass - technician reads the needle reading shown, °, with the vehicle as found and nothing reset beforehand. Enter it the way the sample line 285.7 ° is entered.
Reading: 210 °
